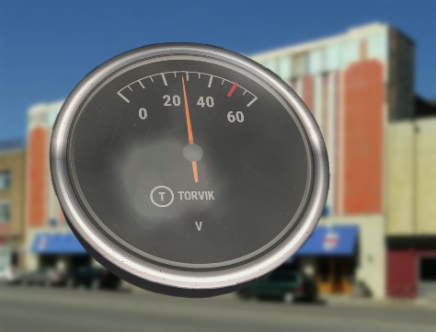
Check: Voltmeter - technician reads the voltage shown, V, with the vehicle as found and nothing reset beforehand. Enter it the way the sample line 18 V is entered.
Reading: 27.5 V
